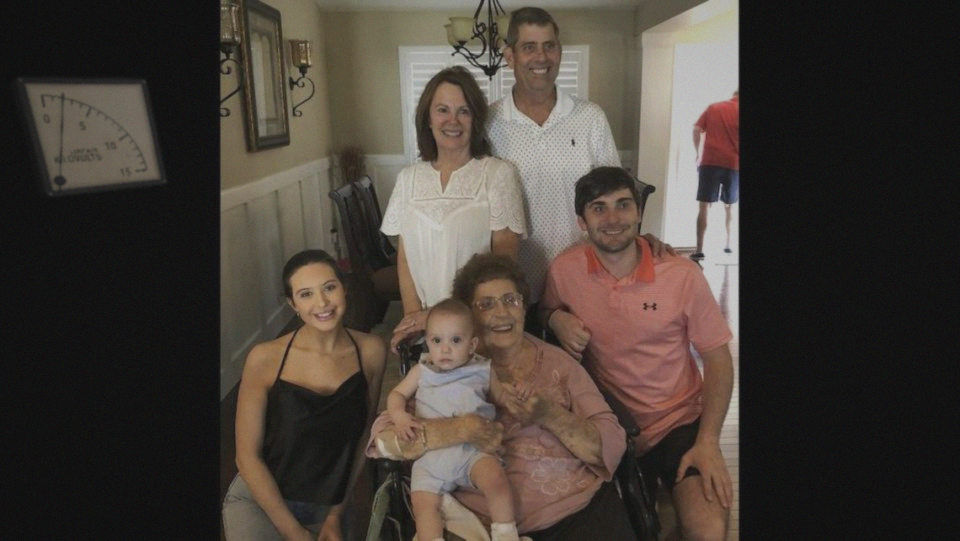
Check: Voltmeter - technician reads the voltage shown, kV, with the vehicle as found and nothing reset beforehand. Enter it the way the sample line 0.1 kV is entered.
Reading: 2 kV
